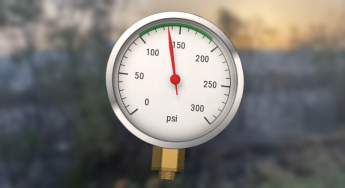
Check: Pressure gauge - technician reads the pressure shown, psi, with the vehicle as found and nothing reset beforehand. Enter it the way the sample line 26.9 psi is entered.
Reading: 135 psi
